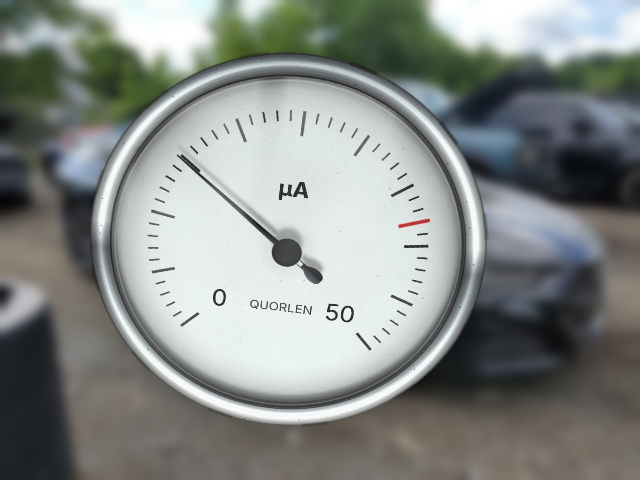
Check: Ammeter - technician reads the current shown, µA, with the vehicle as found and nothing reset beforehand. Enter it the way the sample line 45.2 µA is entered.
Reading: 15 µA
